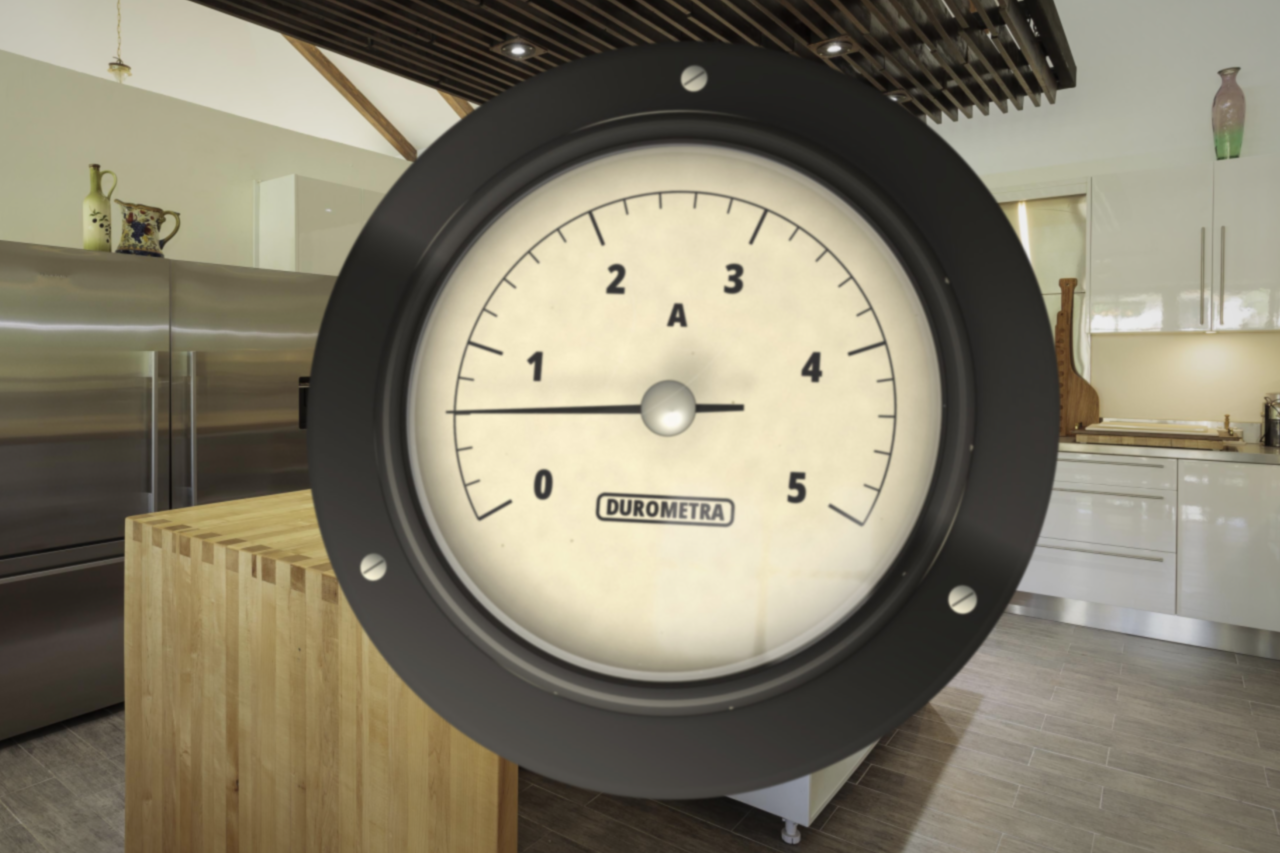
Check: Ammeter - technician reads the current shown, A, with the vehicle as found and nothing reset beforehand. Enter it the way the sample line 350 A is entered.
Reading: 0.6 A
